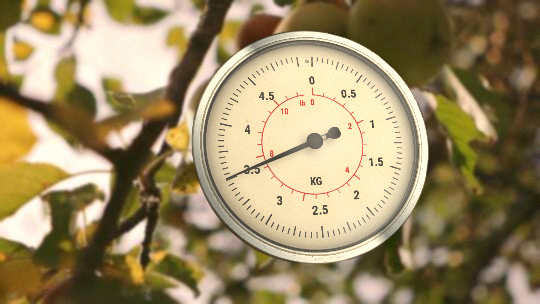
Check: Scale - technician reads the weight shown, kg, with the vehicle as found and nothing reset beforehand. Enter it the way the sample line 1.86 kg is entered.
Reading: 3.5 kg
